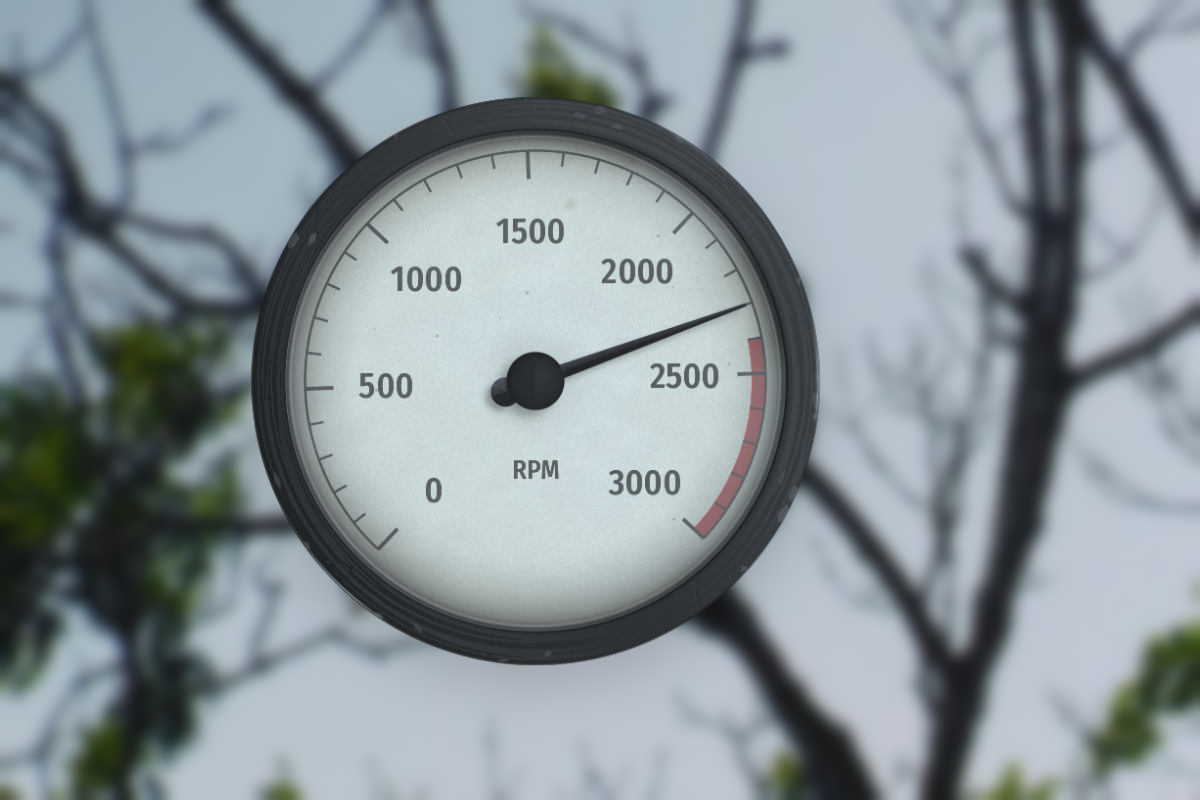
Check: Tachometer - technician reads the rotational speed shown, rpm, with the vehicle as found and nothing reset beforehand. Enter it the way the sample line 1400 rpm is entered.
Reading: 2300 rpm
